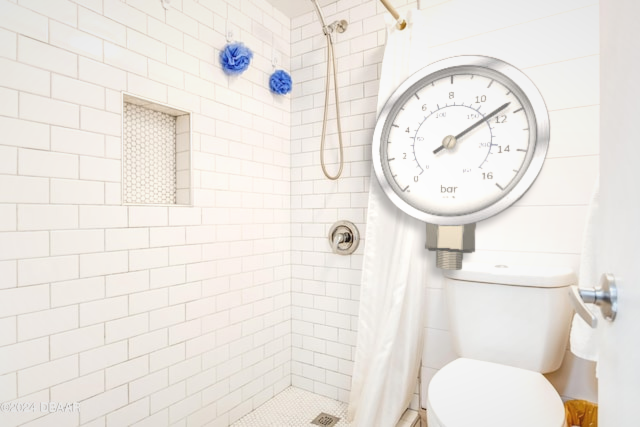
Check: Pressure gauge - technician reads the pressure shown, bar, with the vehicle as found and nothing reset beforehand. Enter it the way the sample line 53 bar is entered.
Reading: 11.5 bar
